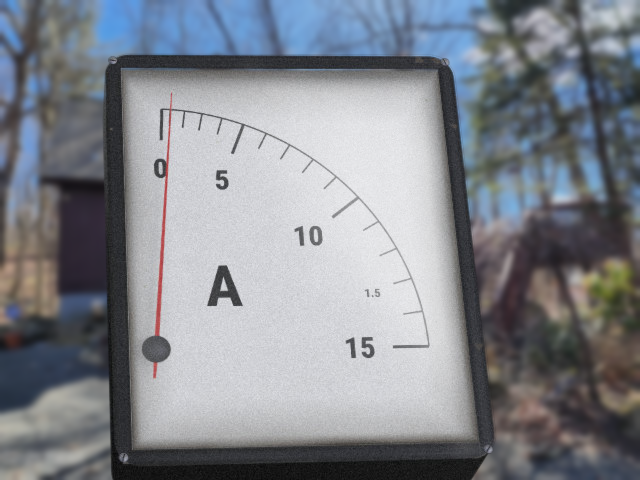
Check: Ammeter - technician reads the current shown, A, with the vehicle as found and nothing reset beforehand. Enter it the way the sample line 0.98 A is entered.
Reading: 1 A
